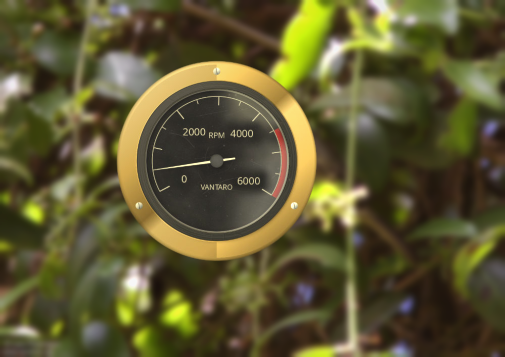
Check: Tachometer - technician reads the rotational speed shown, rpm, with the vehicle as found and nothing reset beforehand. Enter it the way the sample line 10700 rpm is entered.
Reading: 500 rpm
